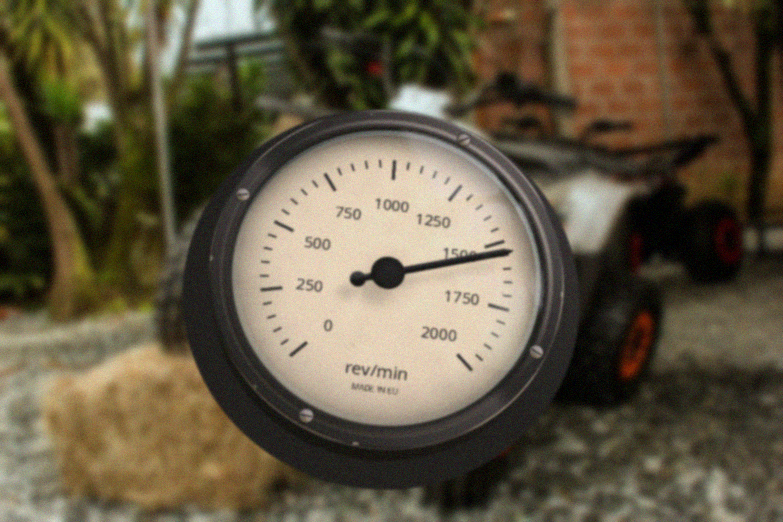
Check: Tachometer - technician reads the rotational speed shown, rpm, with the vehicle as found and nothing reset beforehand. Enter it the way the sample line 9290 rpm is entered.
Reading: 1550 rpm
